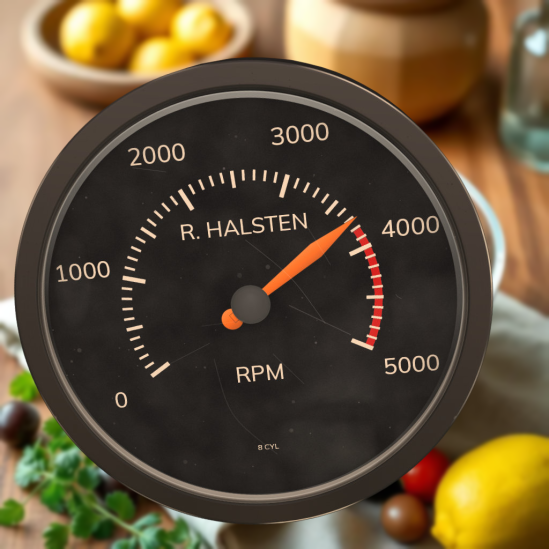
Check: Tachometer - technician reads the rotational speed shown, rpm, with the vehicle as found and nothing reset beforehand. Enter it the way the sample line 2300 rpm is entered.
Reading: 3700 rpm
